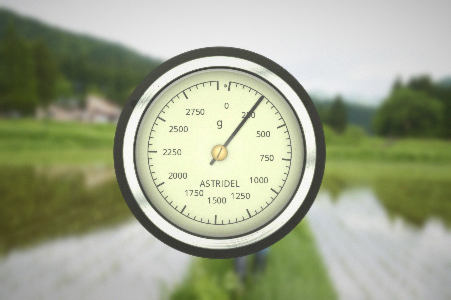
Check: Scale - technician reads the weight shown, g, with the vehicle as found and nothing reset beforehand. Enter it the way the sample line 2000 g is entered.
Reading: 250 g
